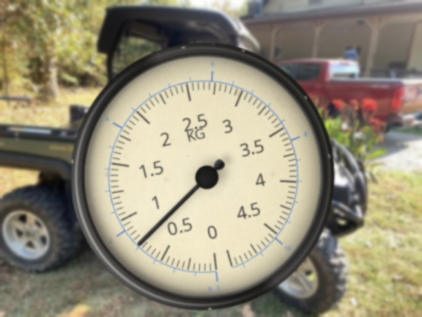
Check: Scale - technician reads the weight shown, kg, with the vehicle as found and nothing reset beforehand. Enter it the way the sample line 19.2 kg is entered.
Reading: 0.75 kg
